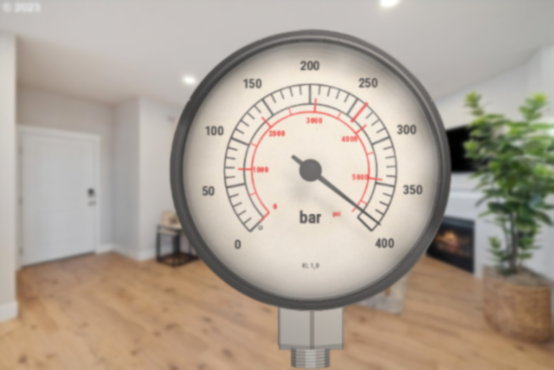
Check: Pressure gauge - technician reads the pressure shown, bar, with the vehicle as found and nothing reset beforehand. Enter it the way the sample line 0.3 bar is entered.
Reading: 390 bar
